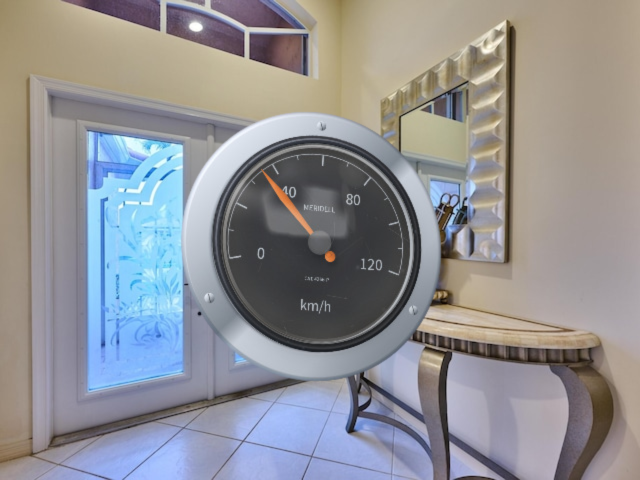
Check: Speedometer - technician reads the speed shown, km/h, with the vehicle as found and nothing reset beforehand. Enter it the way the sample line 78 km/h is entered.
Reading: 35 km/h
